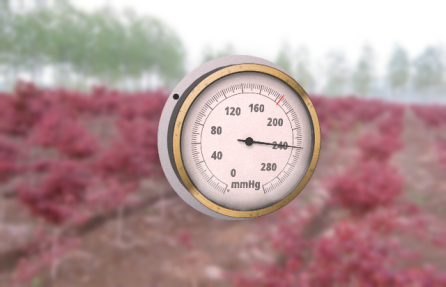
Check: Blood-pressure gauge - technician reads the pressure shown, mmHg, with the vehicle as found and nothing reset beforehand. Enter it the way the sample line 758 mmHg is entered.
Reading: 240 mmHg
